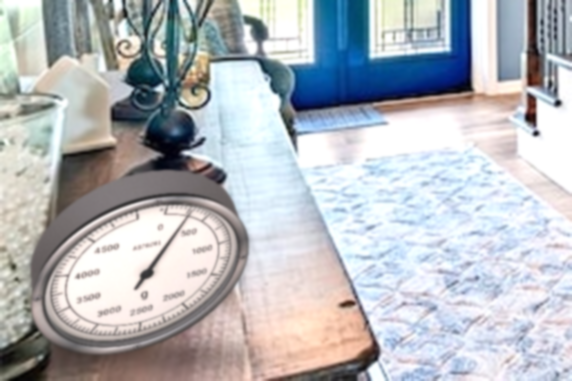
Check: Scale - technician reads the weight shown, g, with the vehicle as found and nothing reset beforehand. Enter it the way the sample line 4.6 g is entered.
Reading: 250 g
